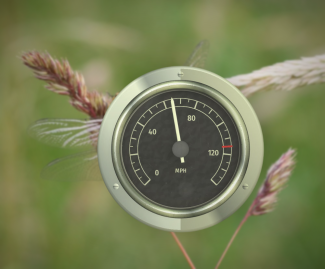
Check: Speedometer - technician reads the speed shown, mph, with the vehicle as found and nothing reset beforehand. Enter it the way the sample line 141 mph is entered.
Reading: 65 mph
